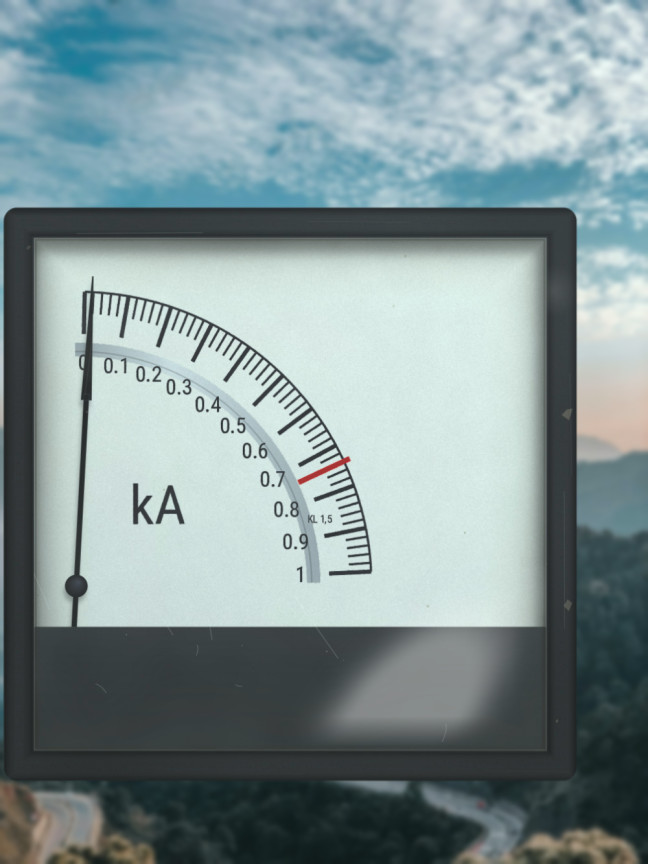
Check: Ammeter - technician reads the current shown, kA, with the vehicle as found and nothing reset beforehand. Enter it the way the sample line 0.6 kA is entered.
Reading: 0.02 kA
